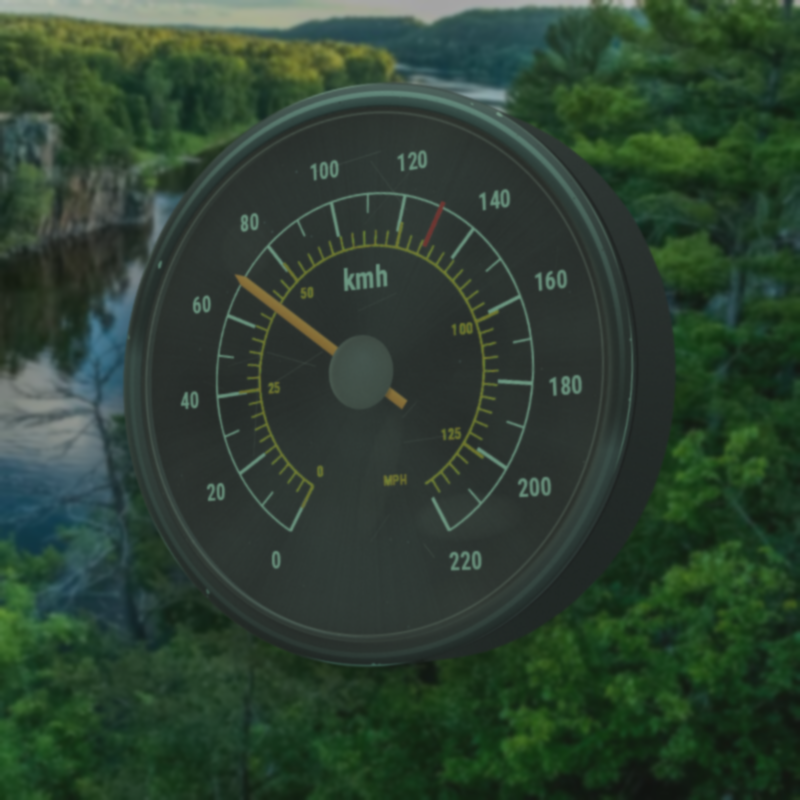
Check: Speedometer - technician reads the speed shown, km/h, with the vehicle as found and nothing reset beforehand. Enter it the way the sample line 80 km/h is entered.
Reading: 70 km/h
